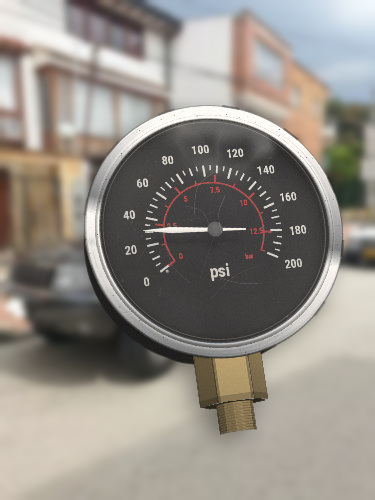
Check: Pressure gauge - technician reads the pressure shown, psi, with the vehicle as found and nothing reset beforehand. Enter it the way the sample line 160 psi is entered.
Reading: 30 psi
